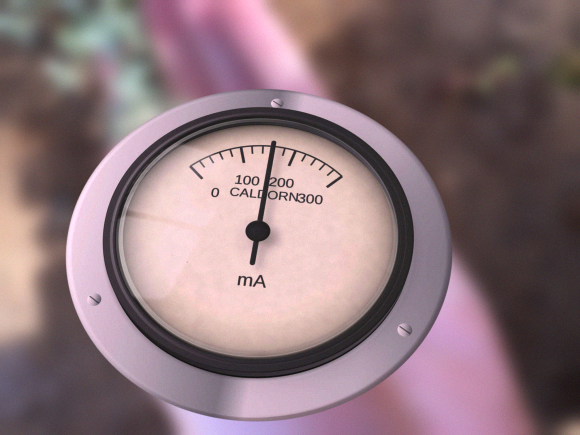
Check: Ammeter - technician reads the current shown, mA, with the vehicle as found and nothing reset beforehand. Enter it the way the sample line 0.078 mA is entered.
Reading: 160 mA
